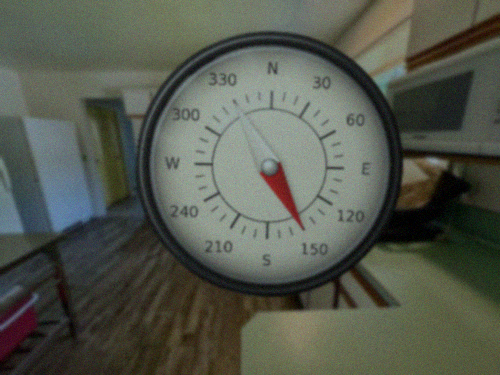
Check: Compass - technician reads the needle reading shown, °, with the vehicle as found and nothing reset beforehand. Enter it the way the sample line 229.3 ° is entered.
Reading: 150 °
